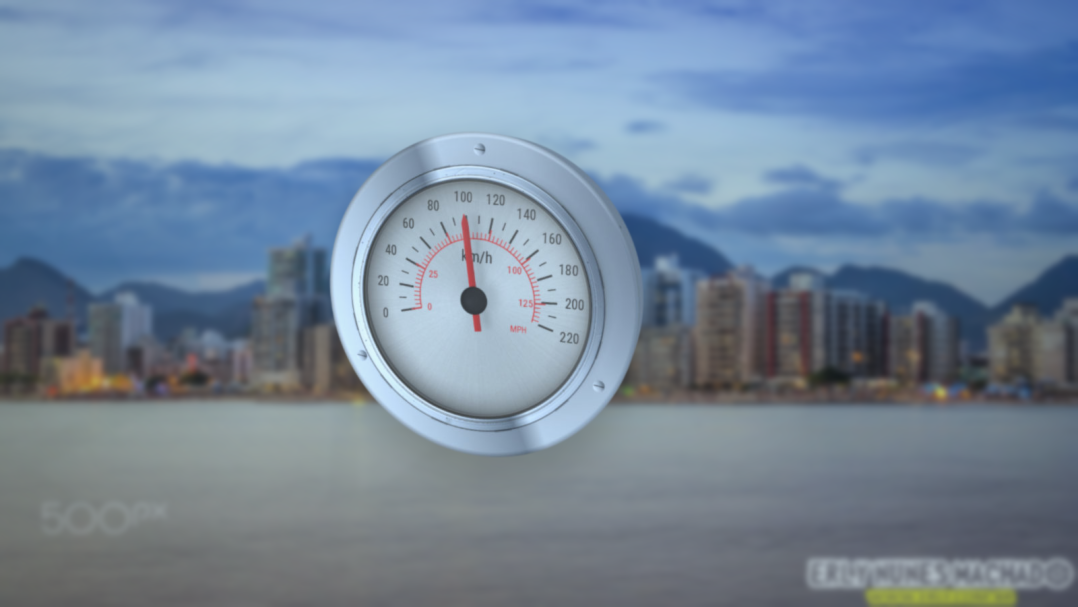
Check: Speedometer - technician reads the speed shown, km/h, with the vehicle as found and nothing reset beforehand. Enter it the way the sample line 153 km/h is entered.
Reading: 100 km/h
